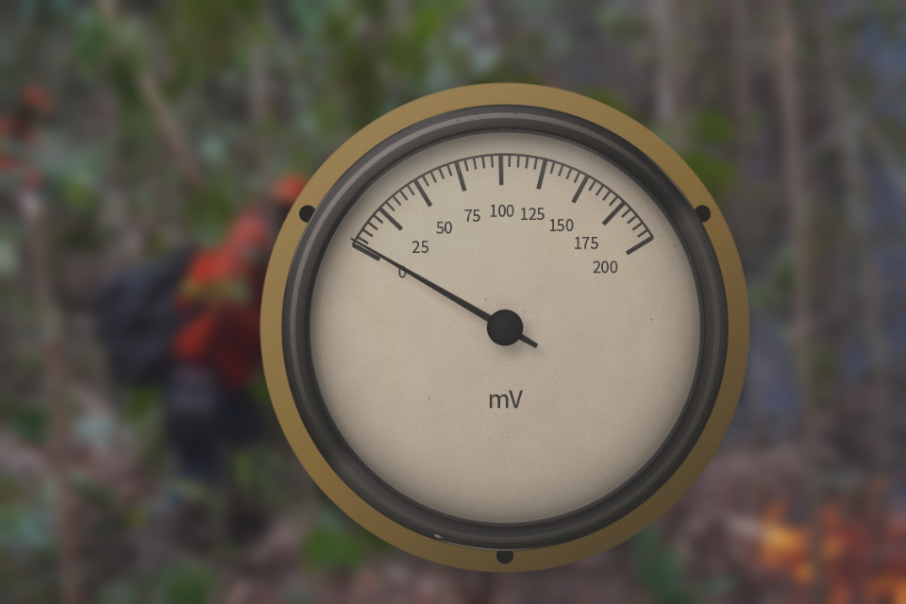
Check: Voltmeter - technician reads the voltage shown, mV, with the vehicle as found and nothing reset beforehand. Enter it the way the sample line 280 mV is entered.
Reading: 2.5 mV
